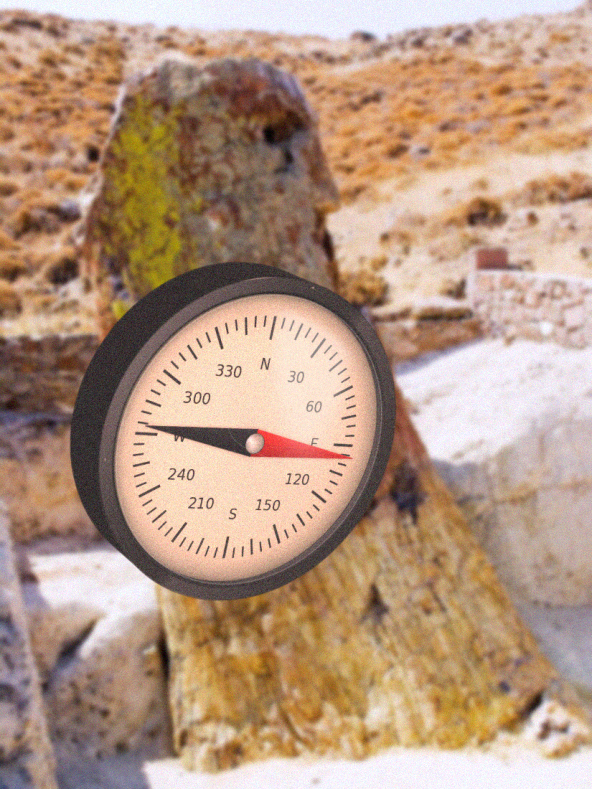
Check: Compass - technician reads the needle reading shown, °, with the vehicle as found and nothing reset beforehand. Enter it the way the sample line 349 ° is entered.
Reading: 95 °
